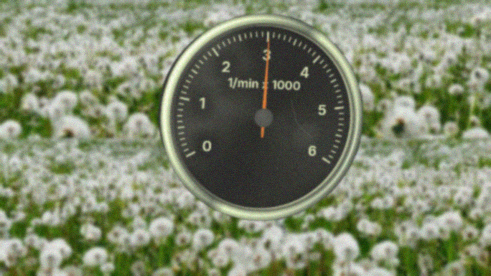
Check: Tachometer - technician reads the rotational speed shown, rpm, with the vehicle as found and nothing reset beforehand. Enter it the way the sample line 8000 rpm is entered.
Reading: 3000 rpm
